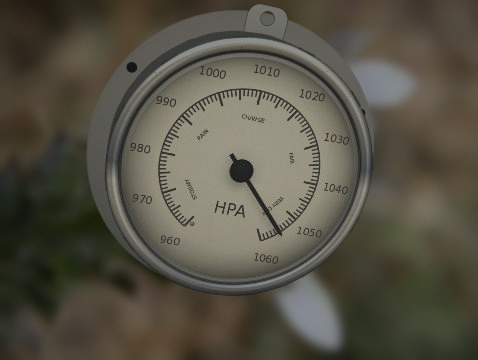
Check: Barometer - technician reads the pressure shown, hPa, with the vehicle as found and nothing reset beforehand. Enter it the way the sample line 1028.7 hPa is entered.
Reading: 1055 hPa
